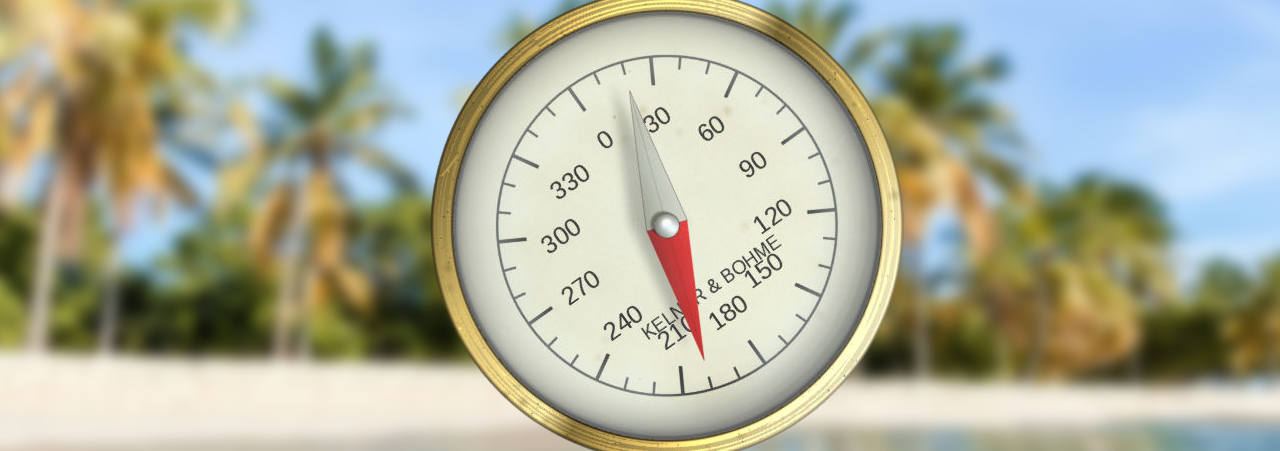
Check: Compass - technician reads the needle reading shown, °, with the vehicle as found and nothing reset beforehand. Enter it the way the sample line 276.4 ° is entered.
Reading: 200 °
